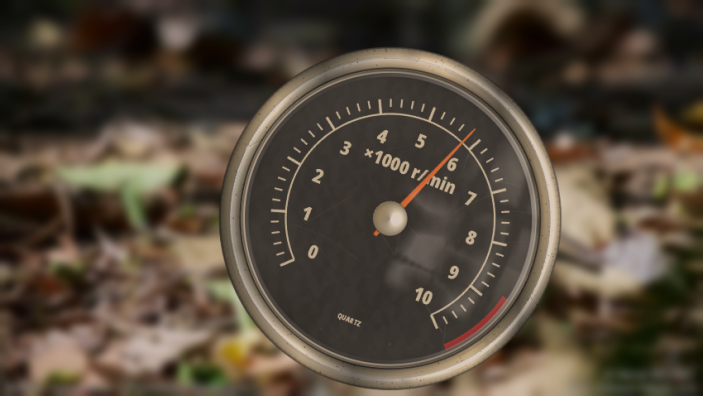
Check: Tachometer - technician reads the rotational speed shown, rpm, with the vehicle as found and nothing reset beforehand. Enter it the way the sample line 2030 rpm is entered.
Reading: 5800 rpm
